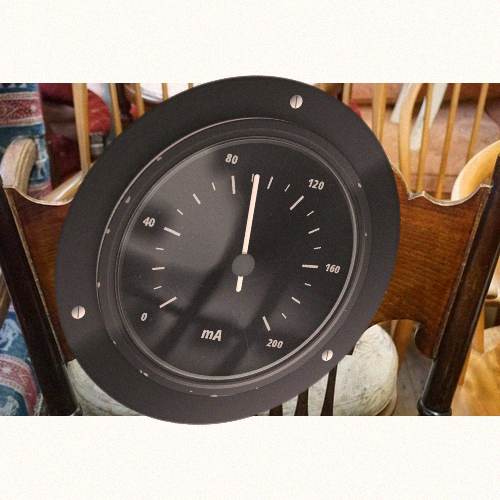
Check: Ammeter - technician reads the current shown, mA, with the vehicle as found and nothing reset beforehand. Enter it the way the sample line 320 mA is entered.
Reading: 90 mA
